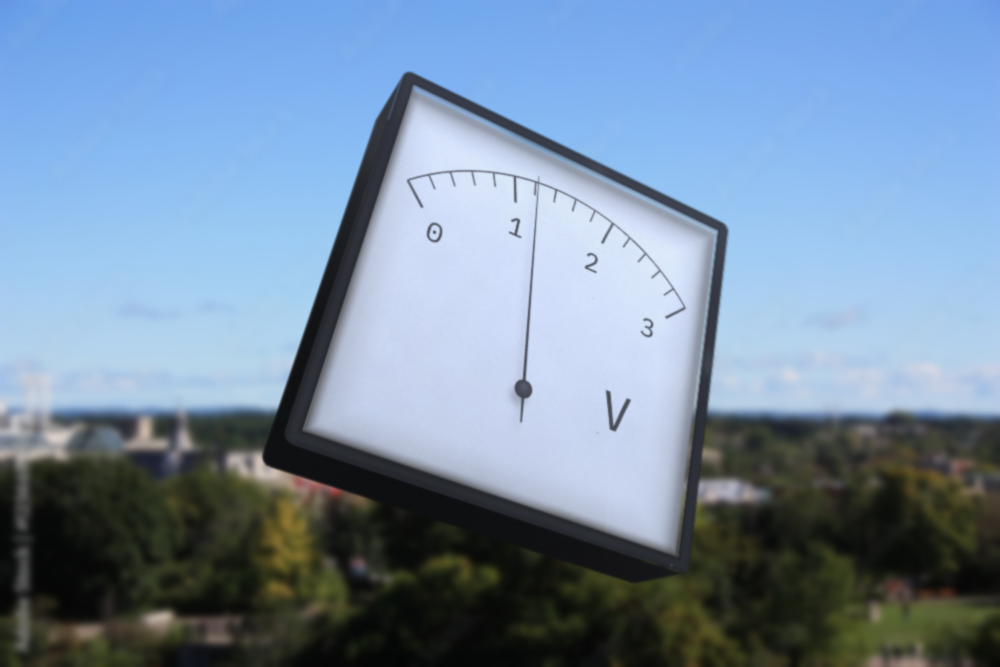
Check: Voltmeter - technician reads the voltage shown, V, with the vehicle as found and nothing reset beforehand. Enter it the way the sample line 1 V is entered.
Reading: 1.2 V
